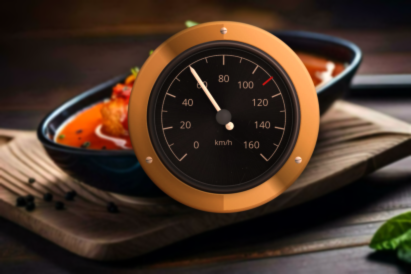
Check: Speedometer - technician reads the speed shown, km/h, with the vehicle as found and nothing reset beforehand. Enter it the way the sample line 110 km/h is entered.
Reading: 60 km/h
